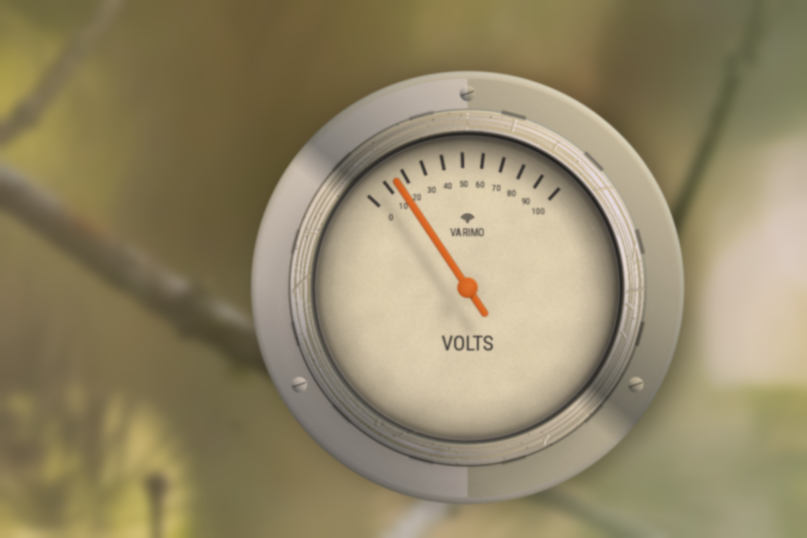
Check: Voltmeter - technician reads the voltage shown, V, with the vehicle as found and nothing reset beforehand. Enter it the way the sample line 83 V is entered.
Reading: 15 V
